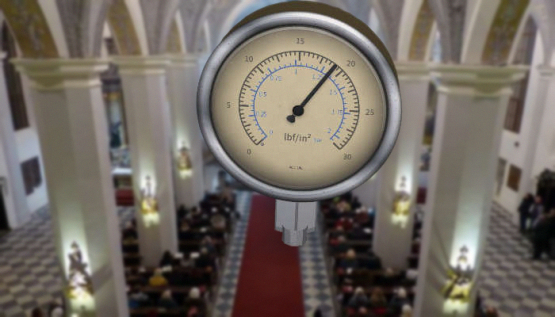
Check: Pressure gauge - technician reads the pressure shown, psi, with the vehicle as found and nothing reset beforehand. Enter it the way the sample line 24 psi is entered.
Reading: 19 psi
